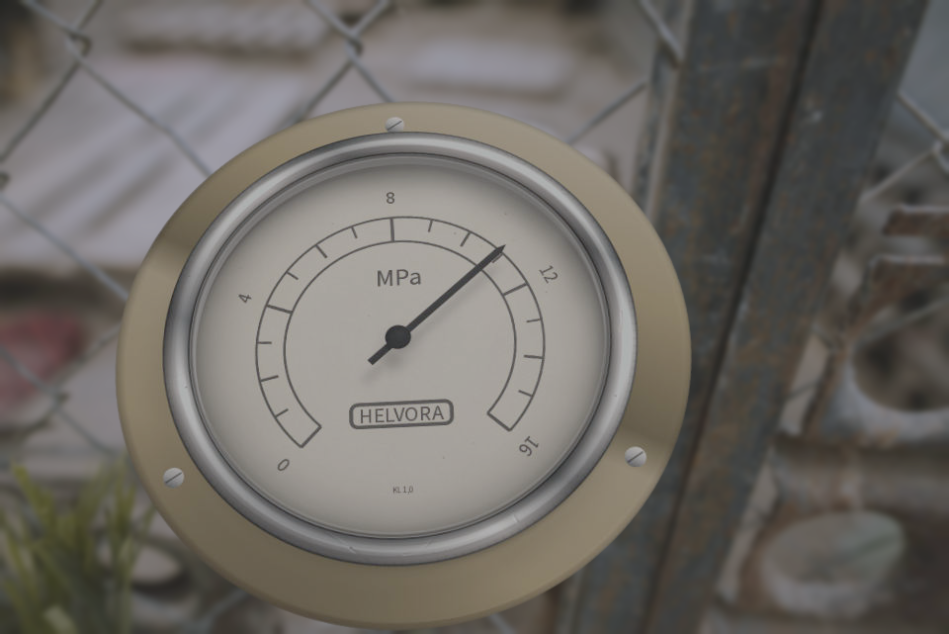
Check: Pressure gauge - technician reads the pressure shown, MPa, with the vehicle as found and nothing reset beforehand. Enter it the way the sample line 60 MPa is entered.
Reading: 11 MPa
